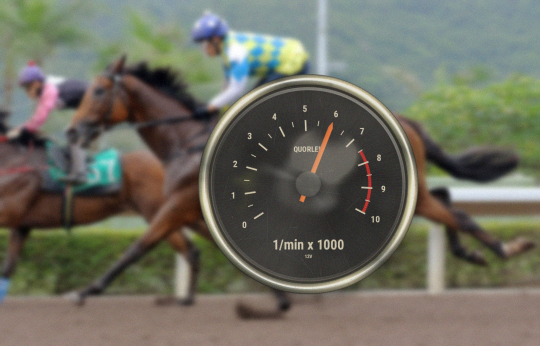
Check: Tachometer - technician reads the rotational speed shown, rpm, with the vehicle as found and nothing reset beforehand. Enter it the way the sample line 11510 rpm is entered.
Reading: 6000 rpm
